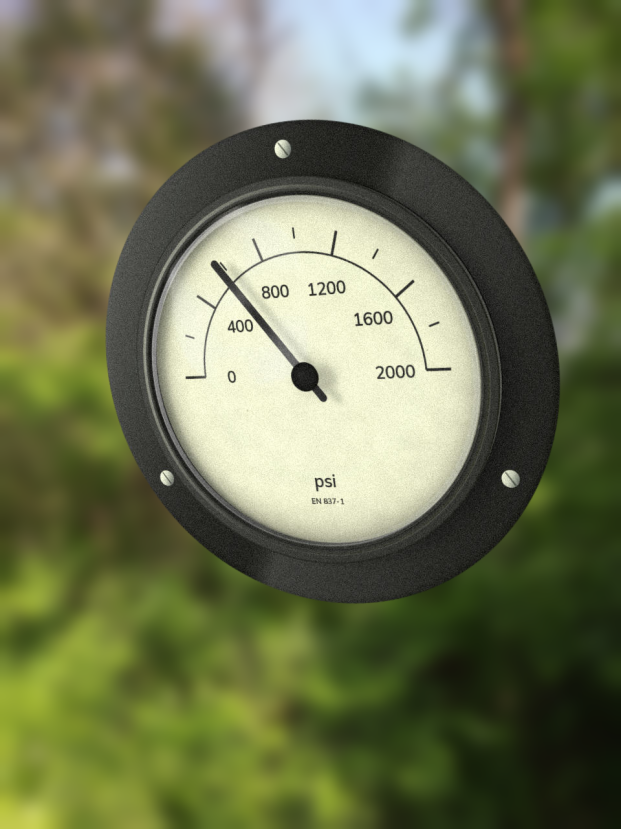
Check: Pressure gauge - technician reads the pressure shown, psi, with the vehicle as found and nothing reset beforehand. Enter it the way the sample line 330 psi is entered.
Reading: 600 psi
